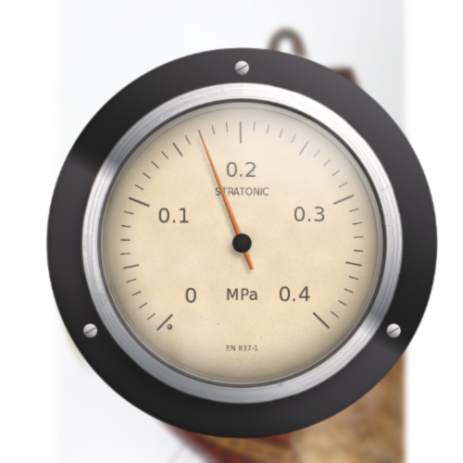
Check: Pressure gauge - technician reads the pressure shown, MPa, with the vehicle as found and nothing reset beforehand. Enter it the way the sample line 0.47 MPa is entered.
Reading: 0.17 MPa
